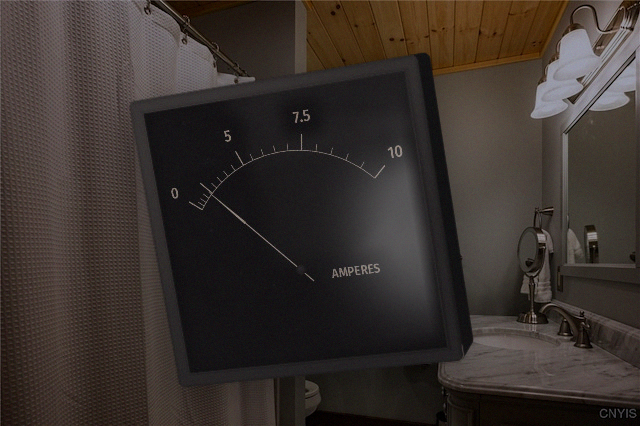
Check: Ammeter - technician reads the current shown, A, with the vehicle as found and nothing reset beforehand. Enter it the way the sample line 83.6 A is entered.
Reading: 2.5 A
